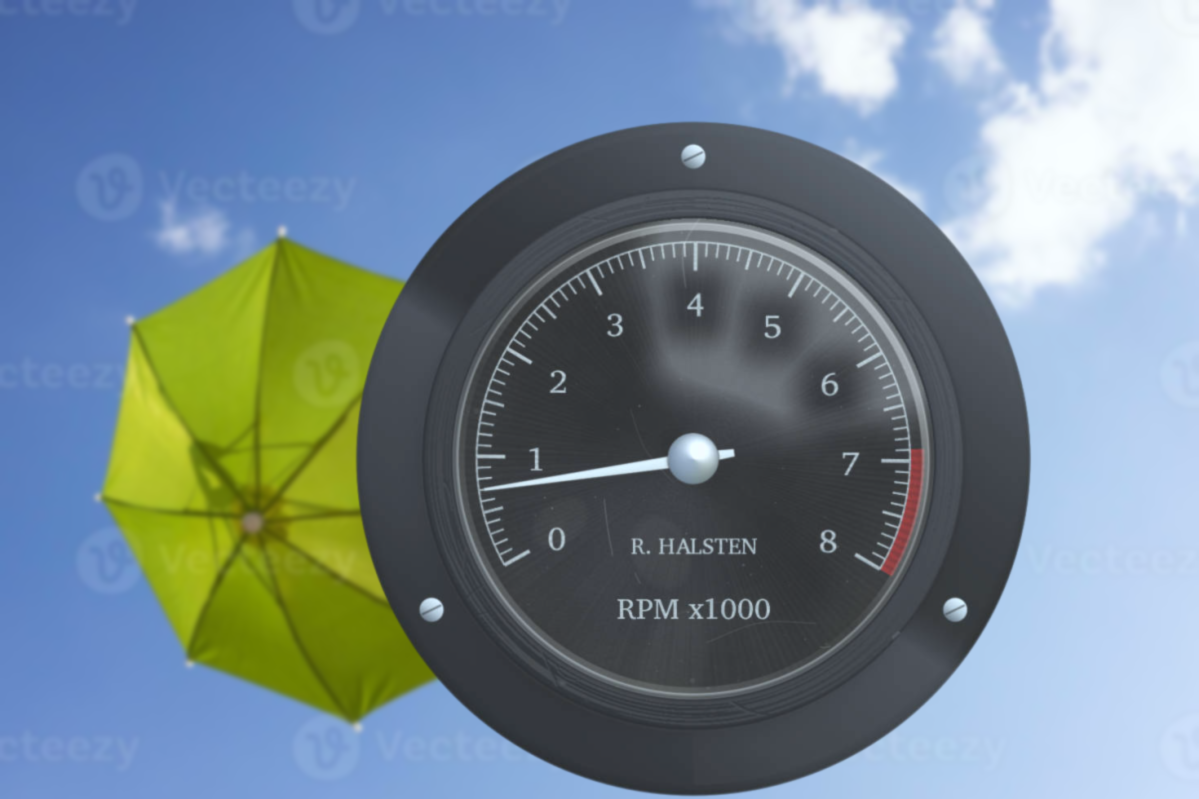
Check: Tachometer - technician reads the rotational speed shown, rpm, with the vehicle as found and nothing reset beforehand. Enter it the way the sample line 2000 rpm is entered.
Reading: 700 rpm
